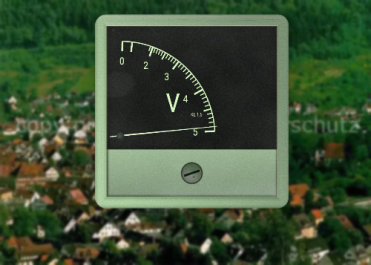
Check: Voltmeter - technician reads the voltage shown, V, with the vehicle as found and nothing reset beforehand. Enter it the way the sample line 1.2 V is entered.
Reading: 4.9 V
